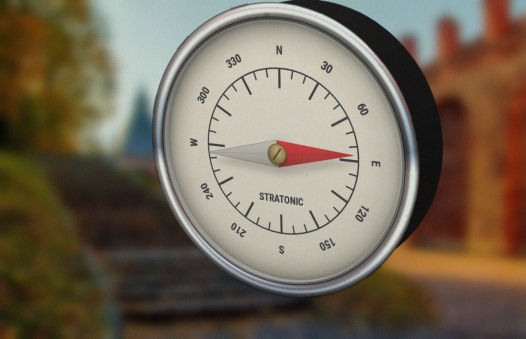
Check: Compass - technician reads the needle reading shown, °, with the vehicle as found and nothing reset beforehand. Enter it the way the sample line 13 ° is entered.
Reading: 85 °
